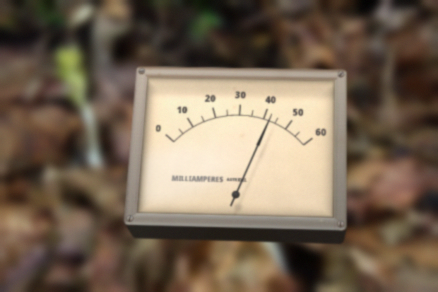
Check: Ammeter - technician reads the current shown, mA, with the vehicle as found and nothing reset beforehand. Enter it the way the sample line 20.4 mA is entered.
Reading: 42.5 mA
